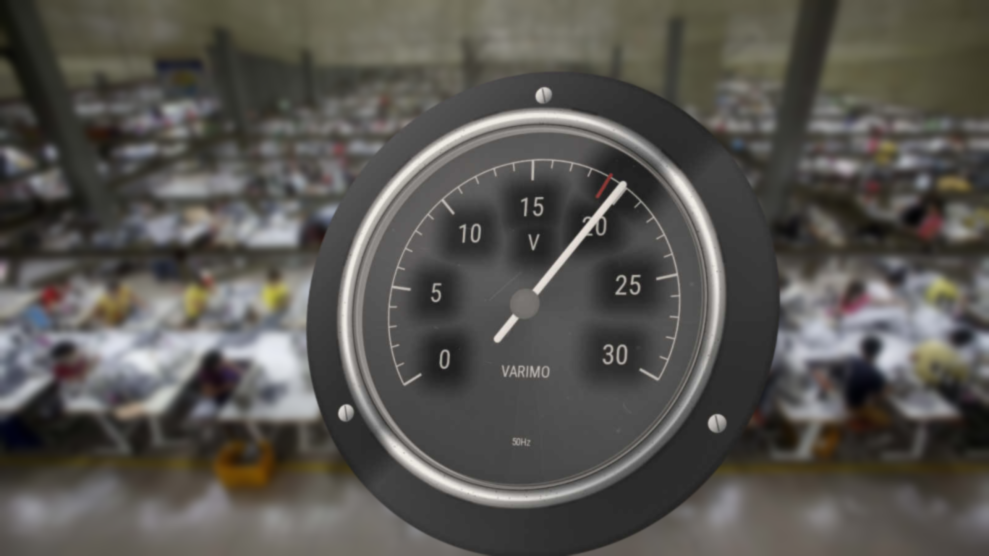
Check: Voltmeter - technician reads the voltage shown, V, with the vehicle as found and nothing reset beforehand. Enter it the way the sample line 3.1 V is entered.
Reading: 20 V
